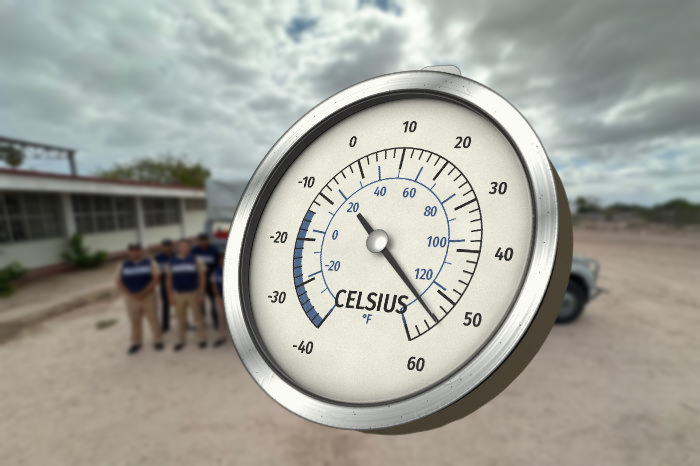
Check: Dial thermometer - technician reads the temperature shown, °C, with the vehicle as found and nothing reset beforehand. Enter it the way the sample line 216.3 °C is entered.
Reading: 54 °C
